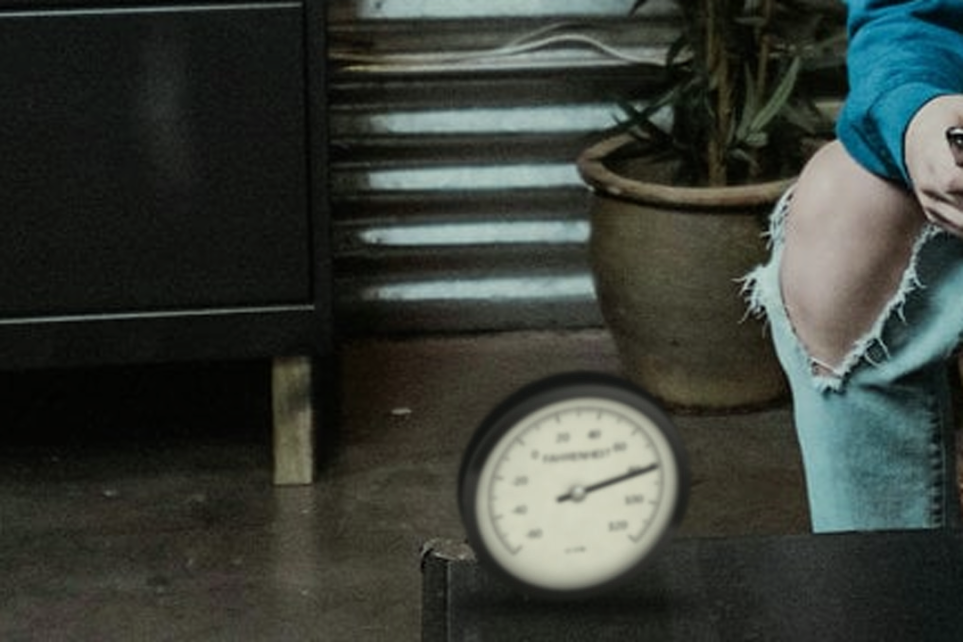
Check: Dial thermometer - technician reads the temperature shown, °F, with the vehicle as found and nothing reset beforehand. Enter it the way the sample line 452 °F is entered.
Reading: 80 °F
